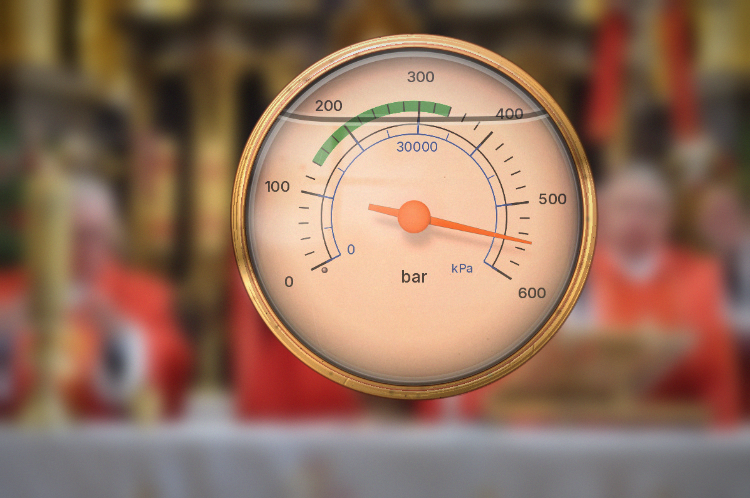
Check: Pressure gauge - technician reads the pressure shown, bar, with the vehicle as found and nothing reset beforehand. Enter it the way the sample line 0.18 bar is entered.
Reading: 550 bar
